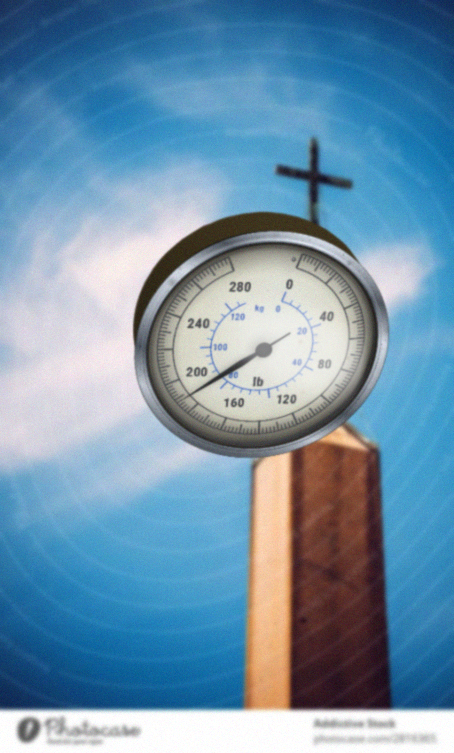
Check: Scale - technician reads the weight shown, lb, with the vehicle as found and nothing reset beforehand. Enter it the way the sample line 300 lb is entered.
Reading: 190 lb
